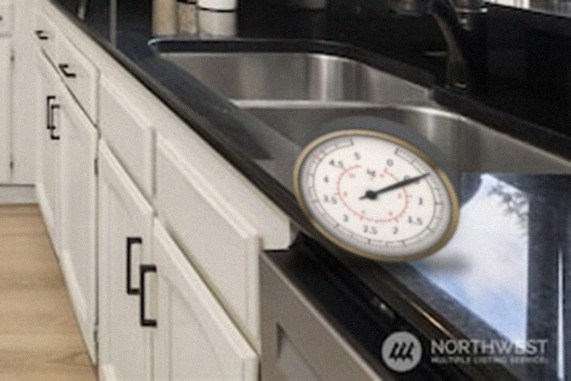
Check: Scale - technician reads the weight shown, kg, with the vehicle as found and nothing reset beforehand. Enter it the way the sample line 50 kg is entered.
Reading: 0.5 kg
